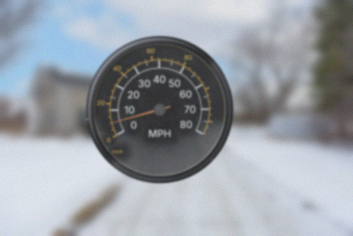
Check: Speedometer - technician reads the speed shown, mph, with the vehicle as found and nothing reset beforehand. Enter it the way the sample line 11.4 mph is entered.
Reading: 5 mph
